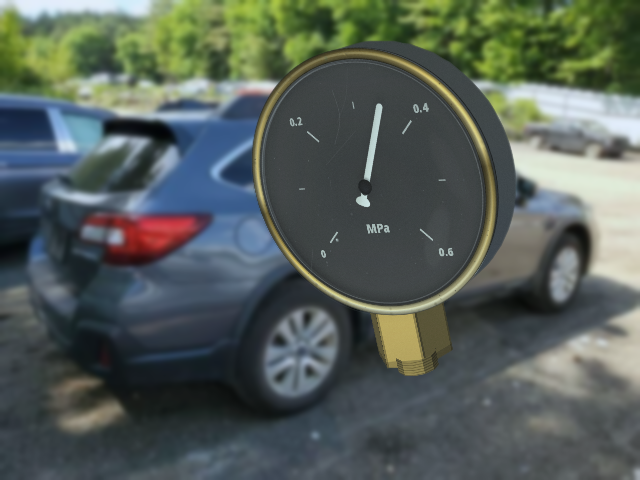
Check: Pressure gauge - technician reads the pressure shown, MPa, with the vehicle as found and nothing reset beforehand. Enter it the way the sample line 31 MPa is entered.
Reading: 0.35 MPa
